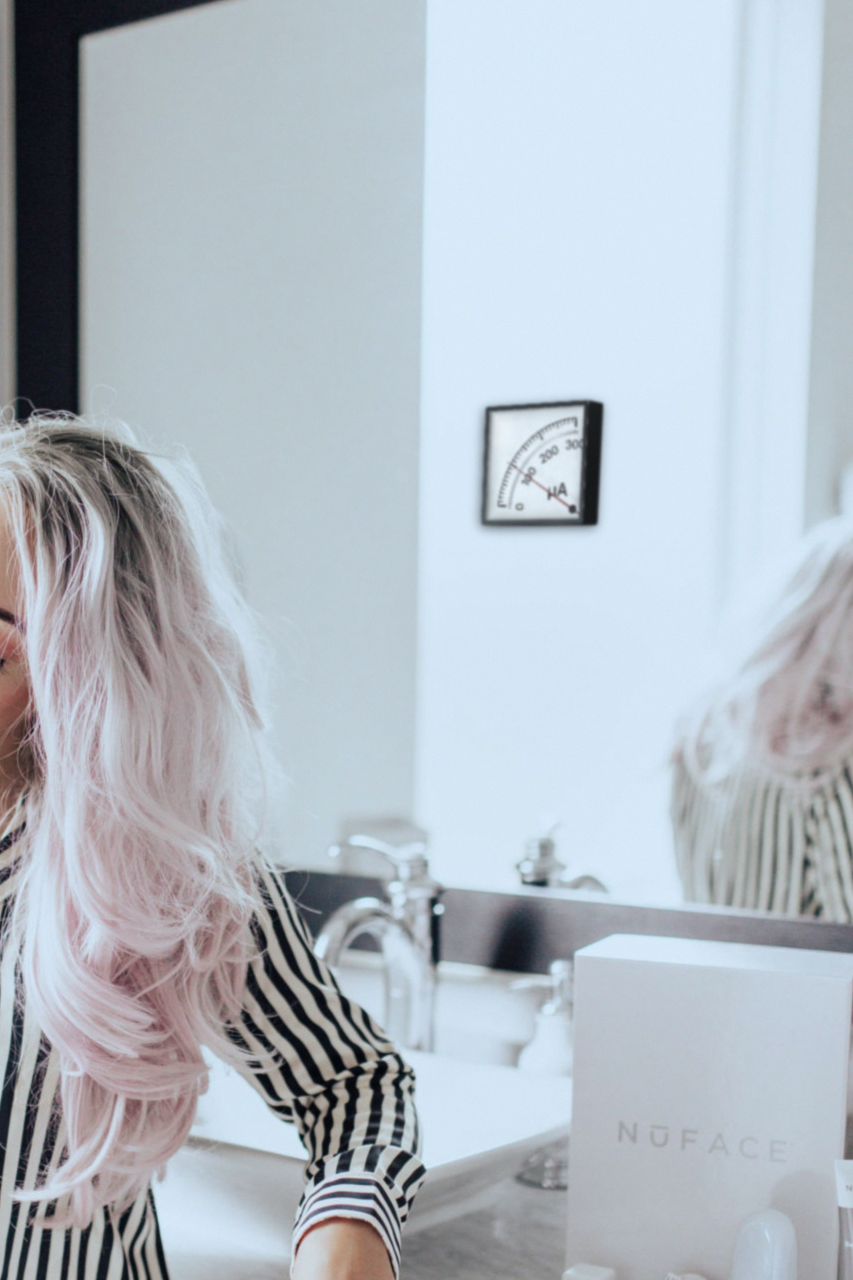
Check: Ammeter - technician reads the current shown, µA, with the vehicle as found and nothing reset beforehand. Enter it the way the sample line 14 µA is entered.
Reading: 100 µA
